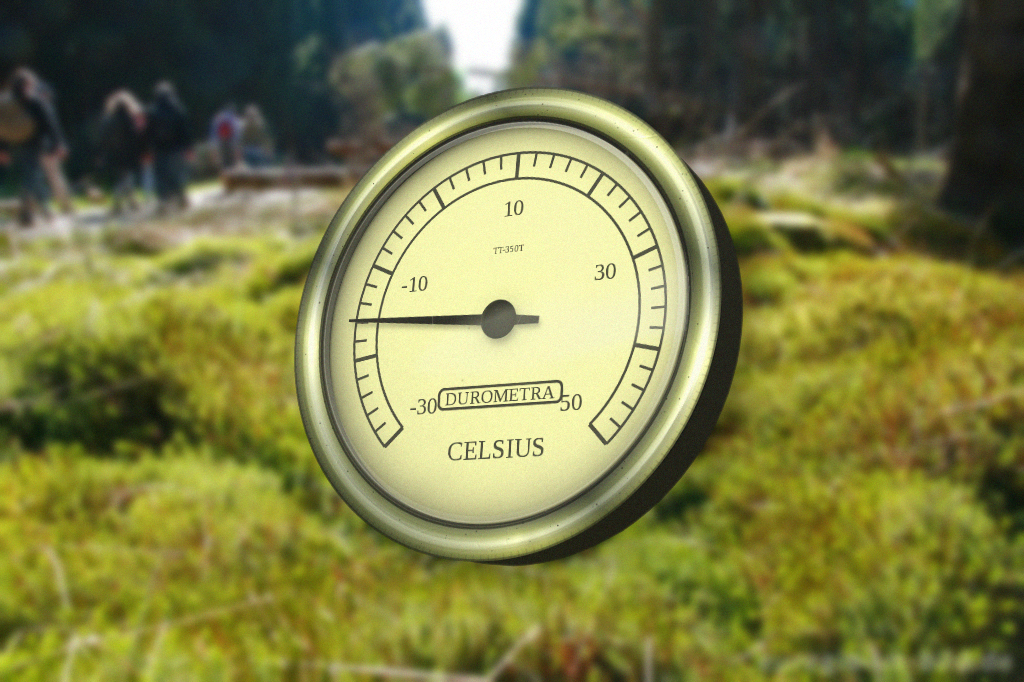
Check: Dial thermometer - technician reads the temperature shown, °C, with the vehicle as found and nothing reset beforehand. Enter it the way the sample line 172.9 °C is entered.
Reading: -16 °C
